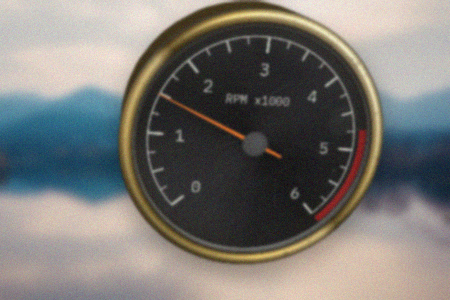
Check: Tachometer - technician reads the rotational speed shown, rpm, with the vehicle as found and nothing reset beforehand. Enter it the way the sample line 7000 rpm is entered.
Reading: 1500 rpm
